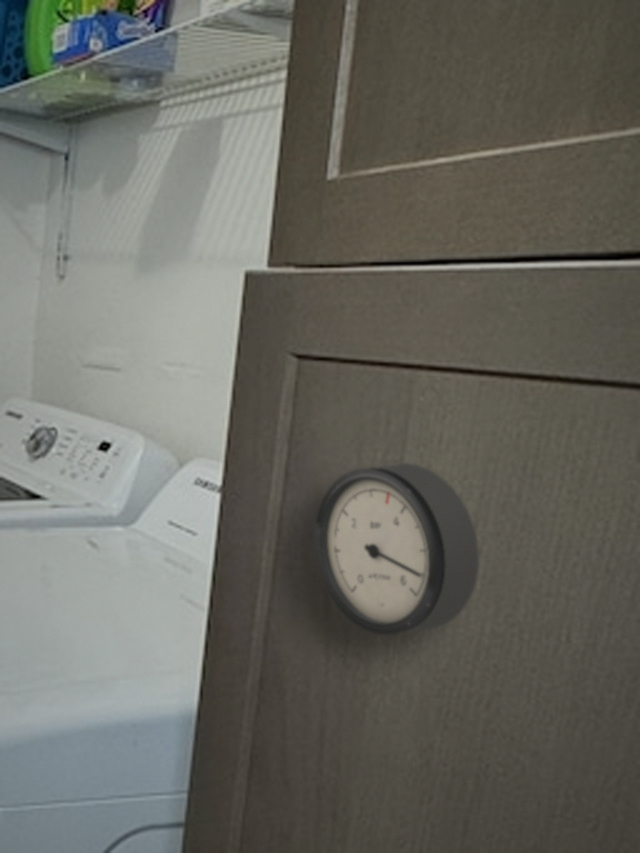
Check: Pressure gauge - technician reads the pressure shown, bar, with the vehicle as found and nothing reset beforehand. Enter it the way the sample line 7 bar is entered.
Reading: 5.5 bar
